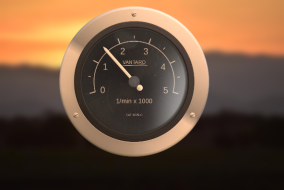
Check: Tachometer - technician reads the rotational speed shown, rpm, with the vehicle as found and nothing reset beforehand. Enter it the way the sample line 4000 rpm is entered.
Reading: 1500 rpm
